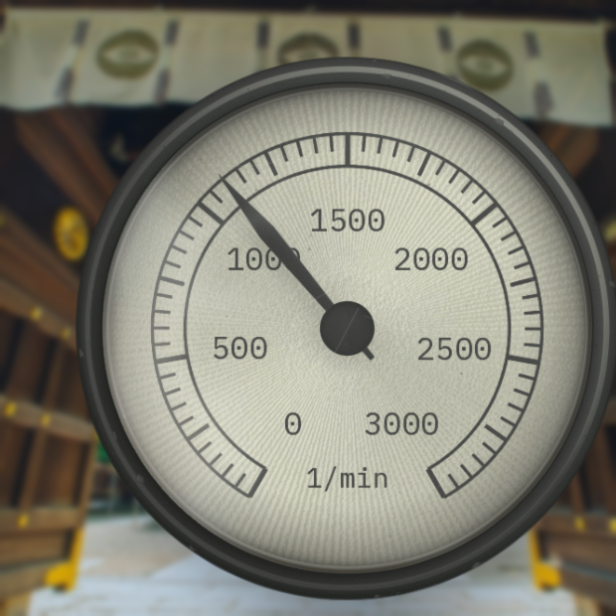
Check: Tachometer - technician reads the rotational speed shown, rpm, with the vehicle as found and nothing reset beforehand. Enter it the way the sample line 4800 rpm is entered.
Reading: 1100 rpm
